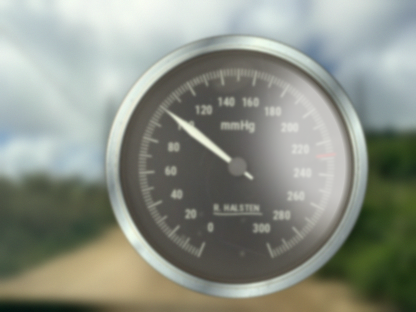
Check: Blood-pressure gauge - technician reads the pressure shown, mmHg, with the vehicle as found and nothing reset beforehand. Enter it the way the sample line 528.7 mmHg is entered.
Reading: 100 mmHg
